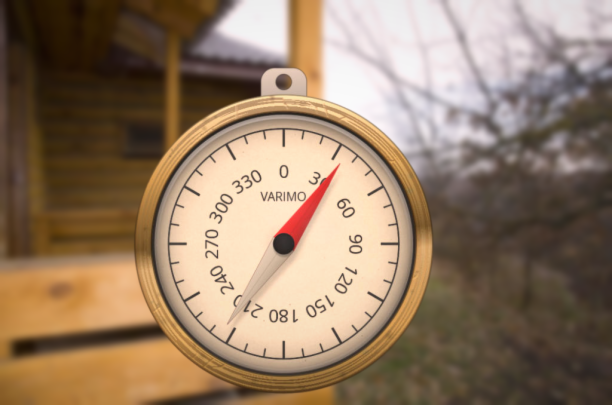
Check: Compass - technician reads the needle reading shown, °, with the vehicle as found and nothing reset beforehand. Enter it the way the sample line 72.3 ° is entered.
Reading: 35 °
